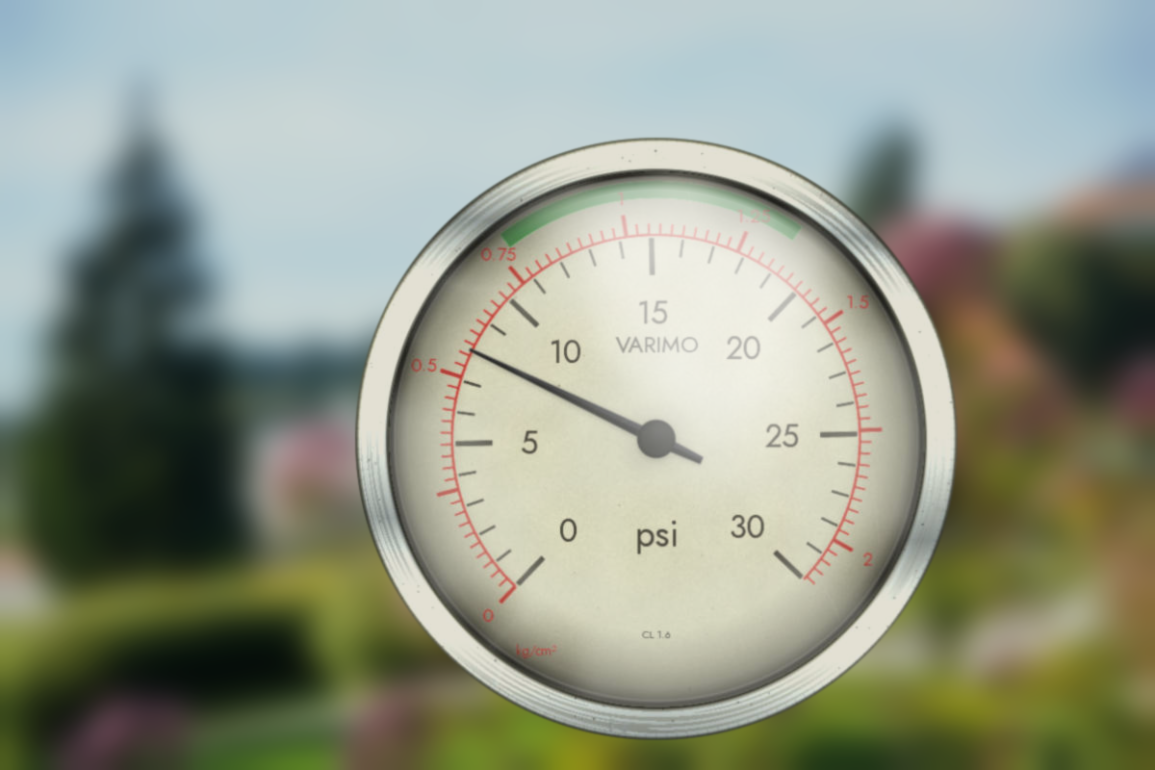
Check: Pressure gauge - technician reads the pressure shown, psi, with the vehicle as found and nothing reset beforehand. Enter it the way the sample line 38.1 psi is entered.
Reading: 8 psi
